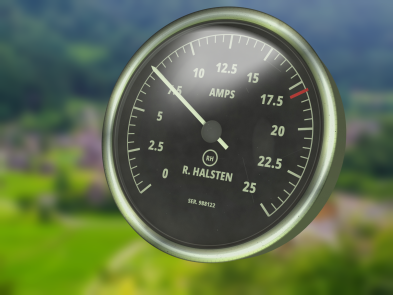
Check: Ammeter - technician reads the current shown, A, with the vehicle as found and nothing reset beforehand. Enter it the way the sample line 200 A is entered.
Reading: 7.5 A
